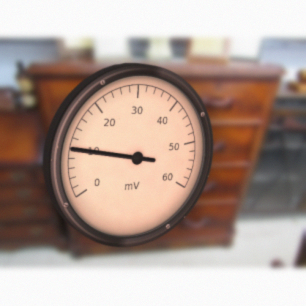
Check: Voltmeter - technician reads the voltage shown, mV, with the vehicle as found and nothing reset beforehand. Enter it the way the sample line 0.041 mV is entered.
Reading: 10 mV
